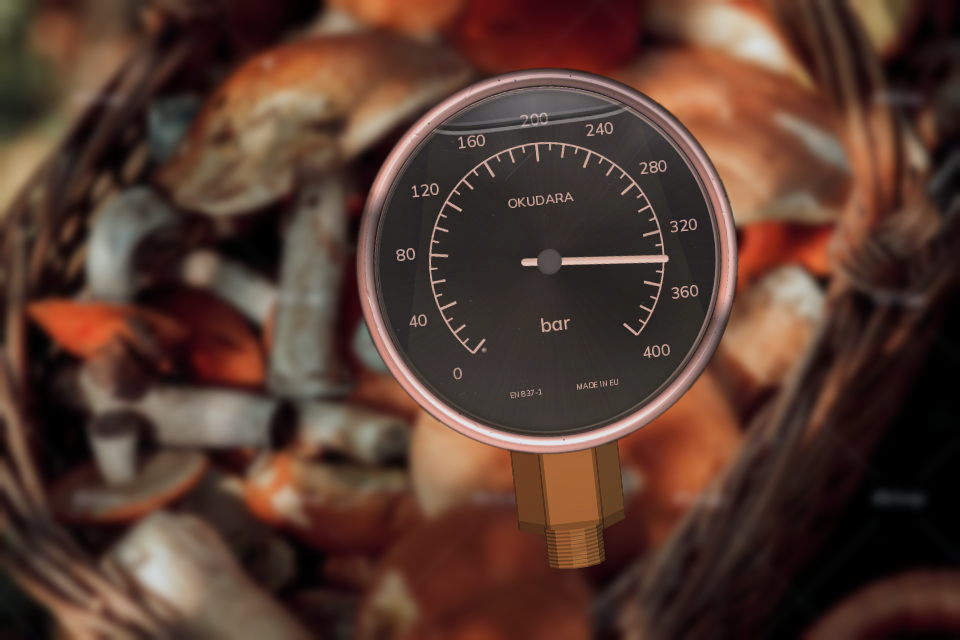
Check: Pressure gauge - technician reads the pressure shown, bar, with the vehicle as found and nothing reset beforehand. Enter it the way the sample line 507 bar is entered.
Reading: 340 bar
